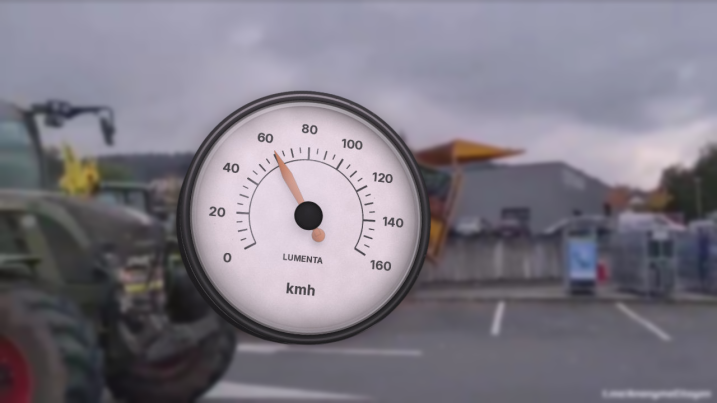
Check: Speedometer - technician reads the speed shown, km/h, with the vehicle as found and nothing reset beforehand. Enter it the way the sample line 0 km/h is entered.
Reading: 60 km/h
